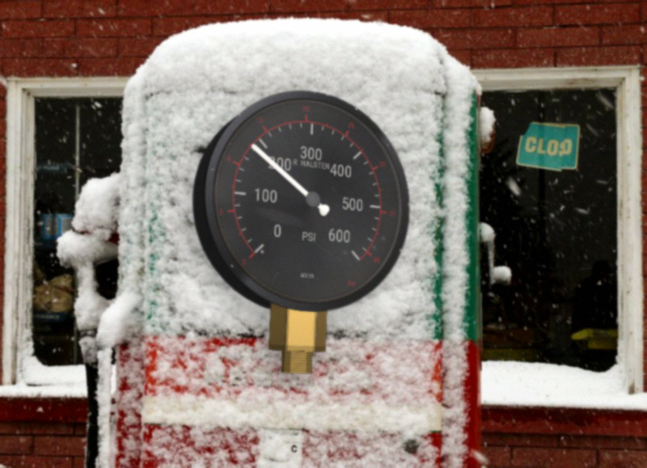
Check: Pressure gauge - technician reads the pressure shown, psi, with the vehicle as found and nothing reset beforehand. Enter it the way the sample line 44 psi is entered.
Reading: 180 psi
